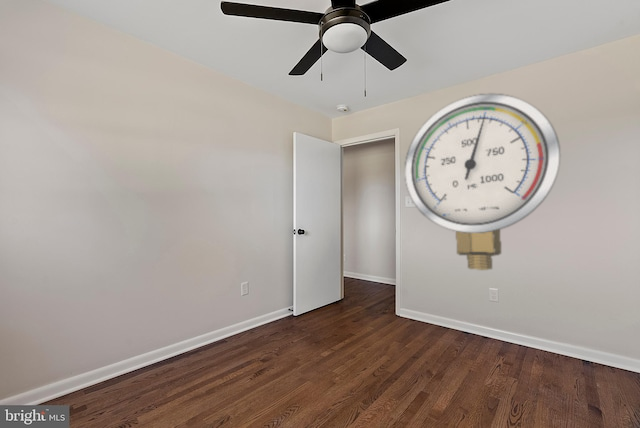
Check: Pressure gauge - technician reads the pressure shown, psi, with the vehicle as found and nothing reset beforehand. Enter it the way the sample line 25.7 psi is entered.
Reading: 575 psi
